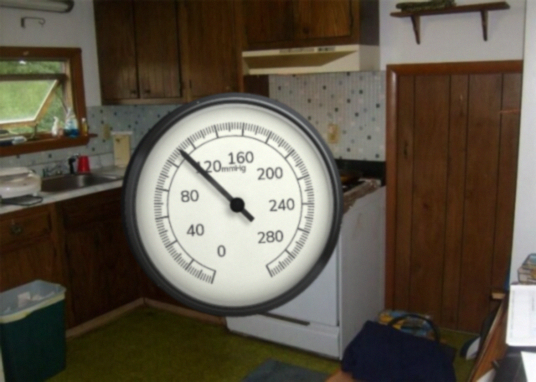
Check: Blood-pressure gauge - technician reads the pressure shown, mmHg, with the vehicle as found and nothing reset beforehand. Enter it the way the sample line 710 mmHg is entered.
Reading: 110 mmHg
